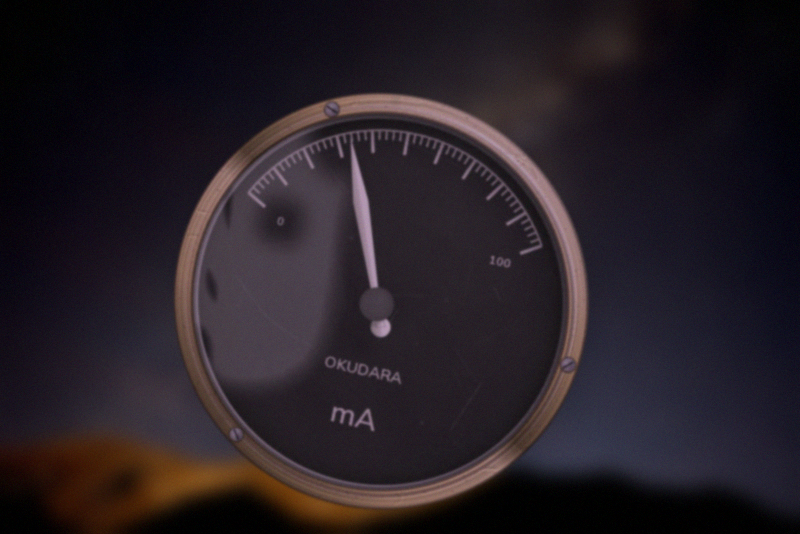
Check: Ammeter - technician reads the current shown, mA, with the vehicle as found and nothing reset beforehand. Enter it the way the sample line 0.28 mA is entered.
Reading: 34 mA
